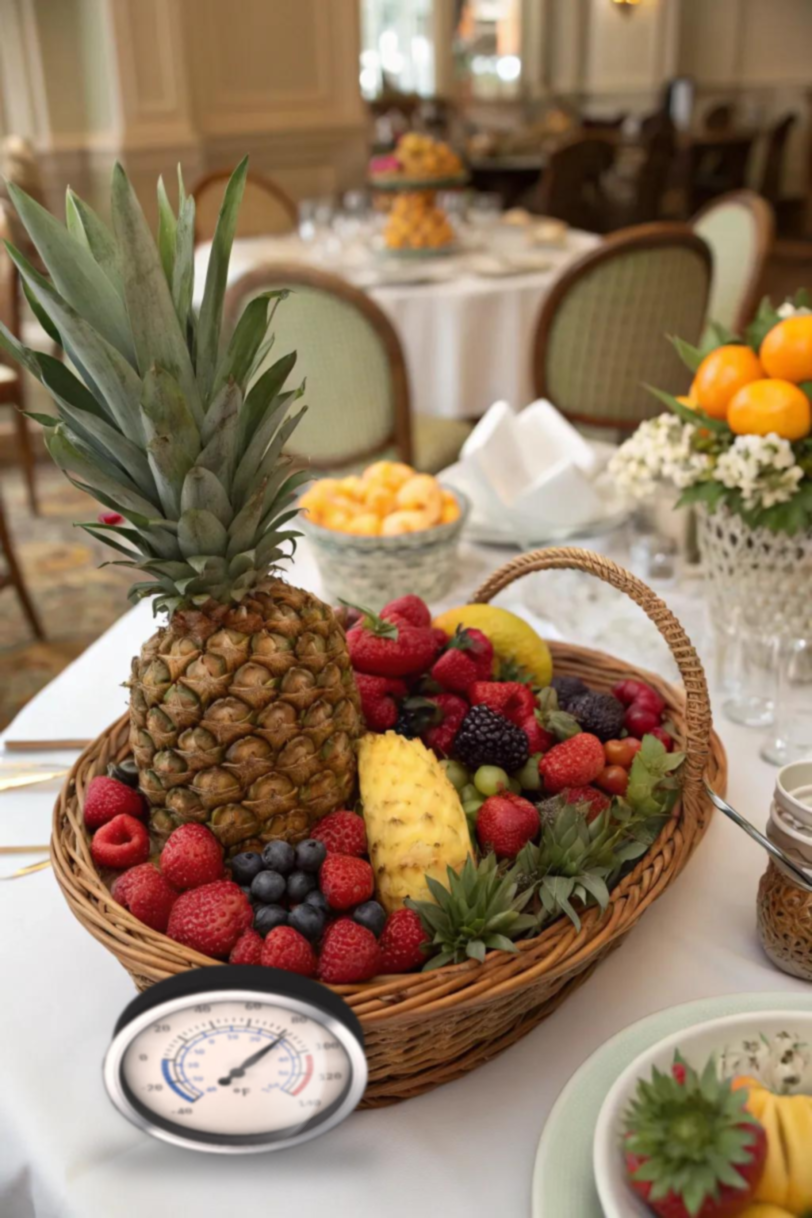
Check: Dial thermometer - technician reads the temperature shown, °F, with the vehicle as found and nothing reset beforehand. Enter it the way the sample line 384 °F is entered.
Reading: 80 °F
